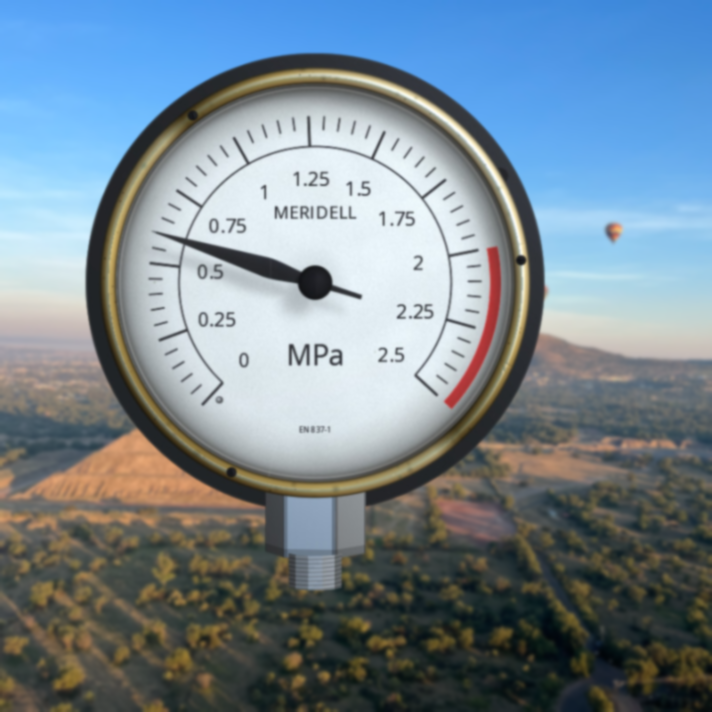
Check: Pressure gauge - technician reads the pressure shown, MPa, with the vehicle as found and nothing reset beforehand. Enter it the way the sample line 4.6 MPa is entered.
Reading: 0.6 MPa
